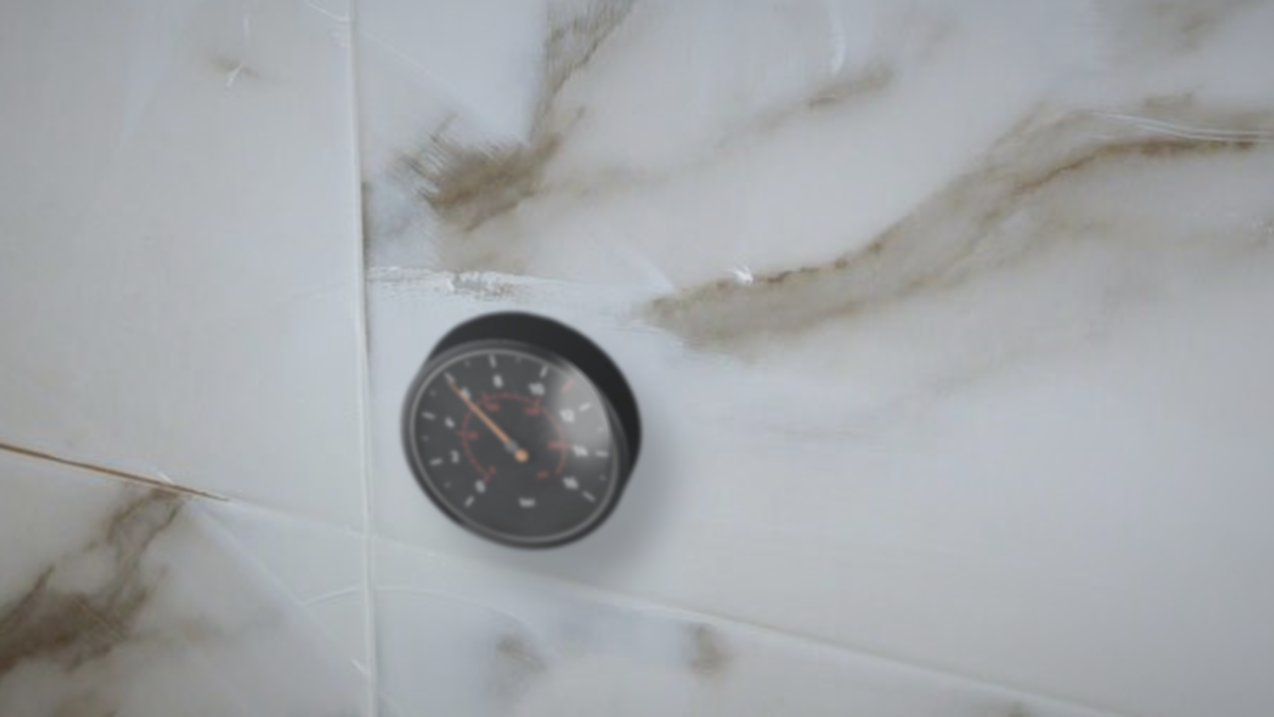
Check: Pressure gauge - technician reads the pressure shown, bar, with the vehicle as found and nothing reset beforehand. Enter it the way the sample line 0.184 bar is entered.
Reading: 6 bar
